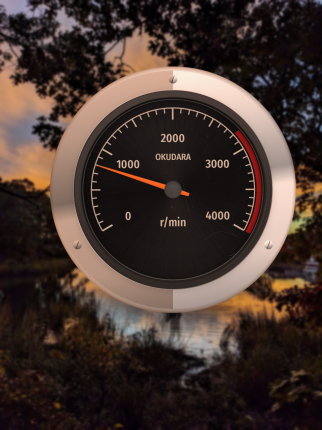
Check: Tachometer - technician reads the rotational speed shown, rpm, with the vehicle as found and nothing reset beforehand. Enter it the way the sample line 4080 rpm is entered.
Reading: 800 rpm
